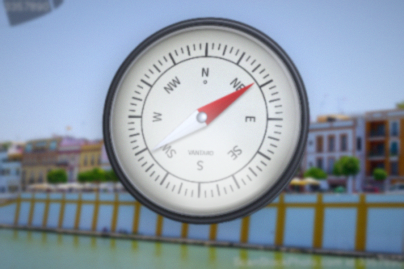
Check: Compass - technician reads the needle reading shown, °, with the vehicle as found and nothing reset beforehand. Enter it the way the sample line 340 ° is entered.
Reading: 55 °
